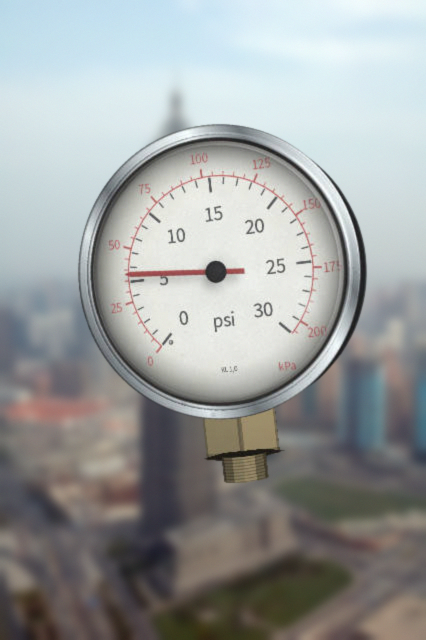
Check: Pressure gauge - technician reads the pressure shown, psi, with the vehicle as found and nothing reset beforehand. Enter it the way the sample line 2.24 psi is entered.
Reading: 5.5 psi
